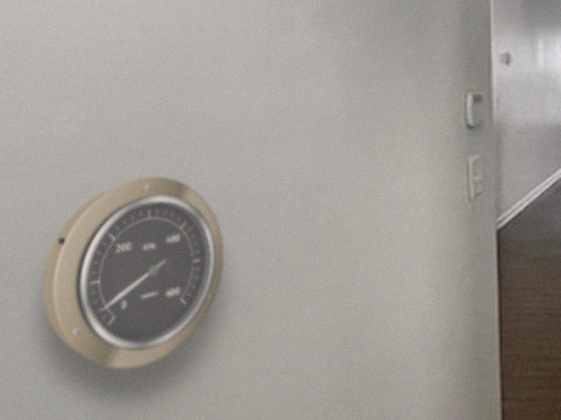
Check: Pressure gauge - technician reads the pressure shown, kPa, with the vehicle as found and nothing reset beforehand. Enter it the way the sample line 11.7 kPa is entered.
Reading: 40 kPa
